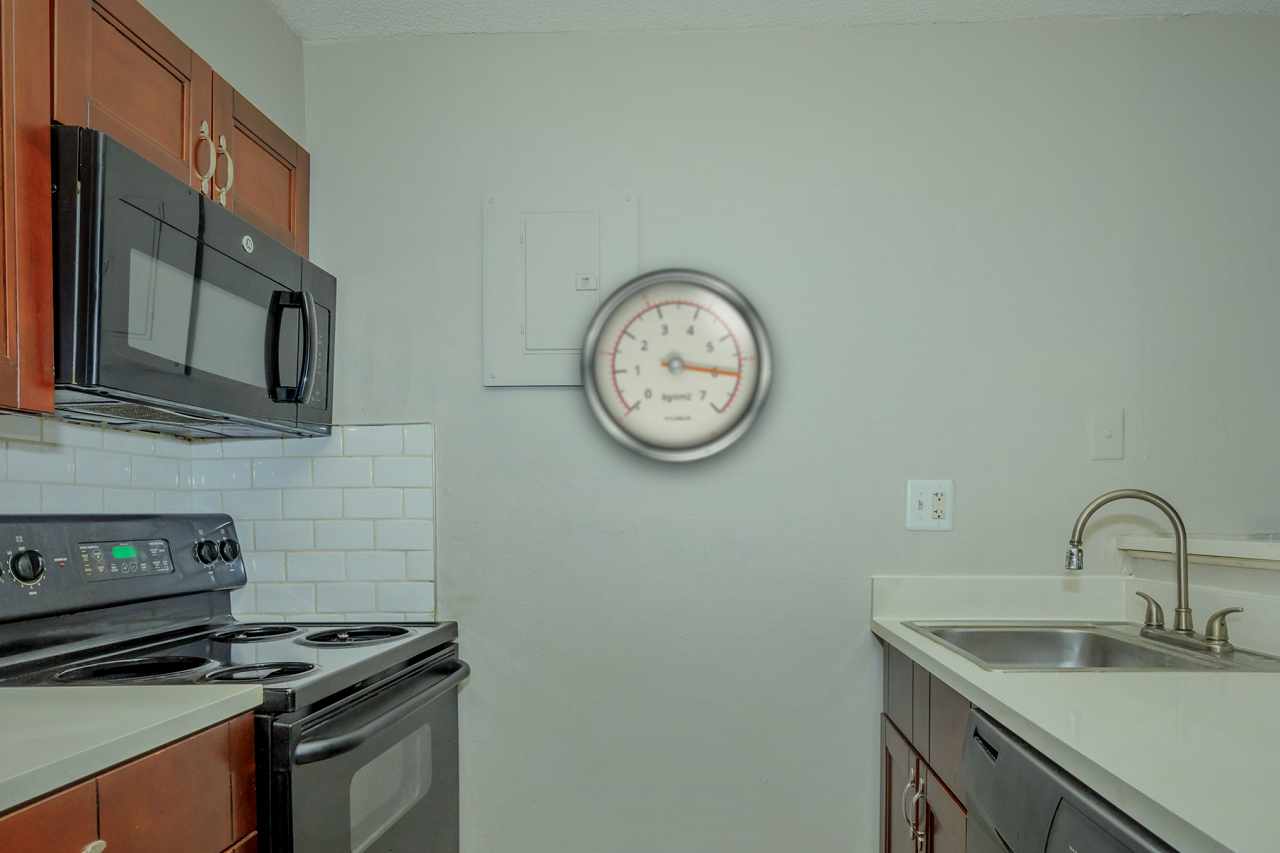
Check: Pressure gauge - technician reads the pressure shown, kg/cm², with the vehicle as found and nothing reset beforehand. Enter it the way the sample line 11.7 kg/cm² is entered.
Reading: 6 kg/cm²
